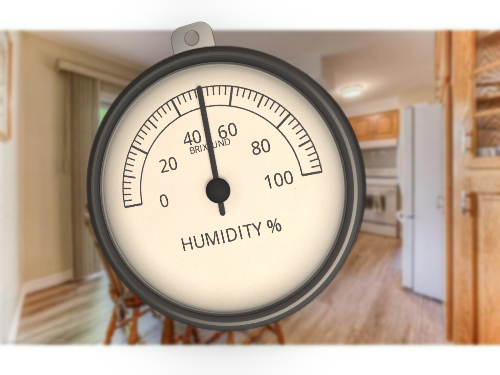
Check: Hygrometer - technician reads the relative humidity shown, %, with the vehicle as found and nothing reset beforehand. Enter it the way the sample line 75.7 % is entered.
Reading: 50 %
